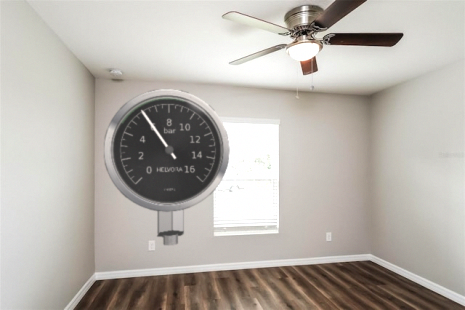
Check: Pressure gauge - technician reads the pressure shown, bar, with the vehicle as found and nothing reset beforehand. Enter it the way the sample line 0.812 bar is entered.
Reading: 6 bar
